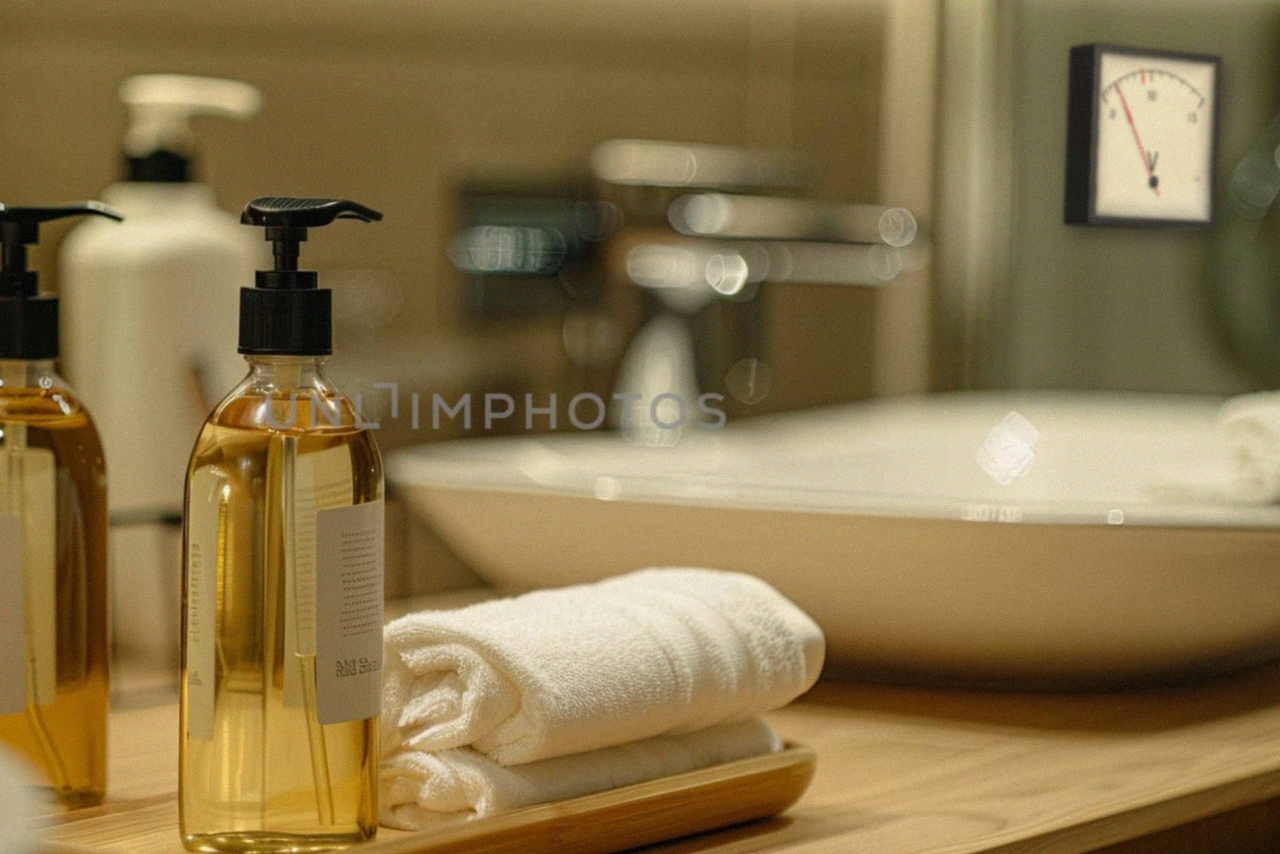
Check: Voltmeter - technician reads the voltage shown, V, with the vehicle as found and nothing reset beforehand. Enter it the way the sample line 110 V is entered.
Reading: 5 V
